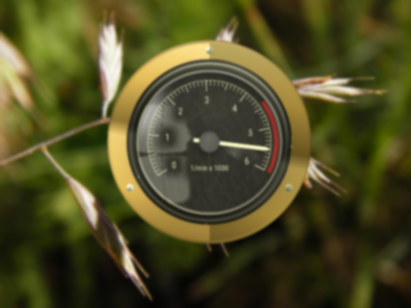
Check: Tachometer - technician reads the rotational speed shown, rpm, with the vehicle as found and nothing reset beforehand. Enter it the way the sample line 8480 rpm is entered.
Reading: 5500 rpm
